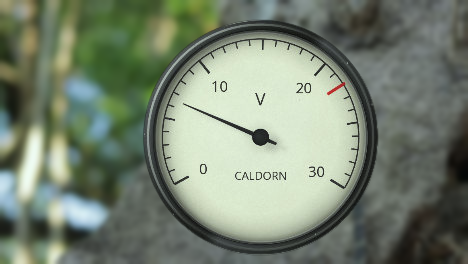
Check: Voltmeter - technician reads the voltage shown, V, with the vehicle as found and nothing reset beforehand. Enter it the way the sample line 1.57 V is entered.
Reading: 6.5 V
